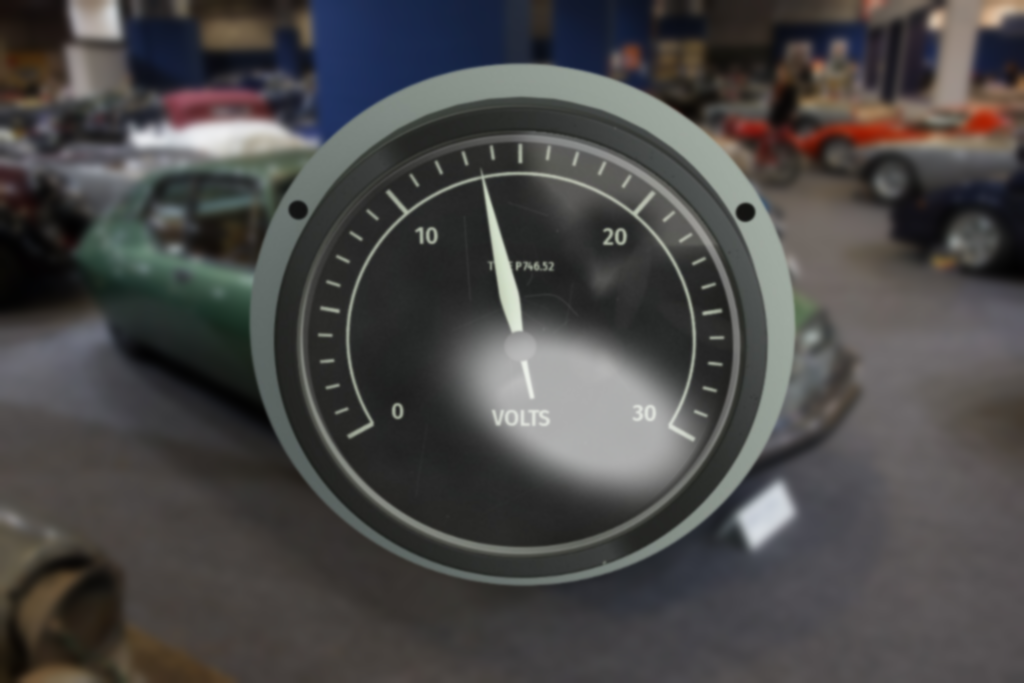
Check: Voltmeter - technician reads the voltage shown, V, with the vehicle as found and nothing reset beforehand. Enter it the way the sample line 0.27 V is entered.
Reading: 13.5 V
